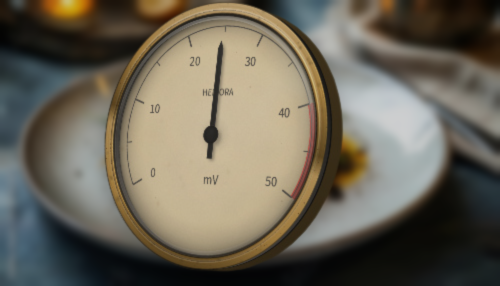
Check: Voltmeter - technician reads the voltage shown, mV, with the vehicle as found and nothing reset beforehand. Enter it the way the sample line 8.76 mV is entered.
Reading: 25 mV
